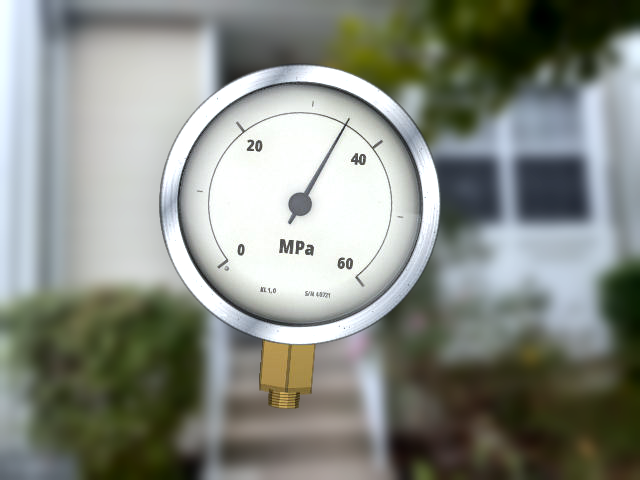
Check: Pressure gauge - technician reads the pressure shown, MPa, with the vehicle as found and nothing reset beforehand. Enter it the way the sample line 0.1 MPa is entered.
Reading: 35 MPa
